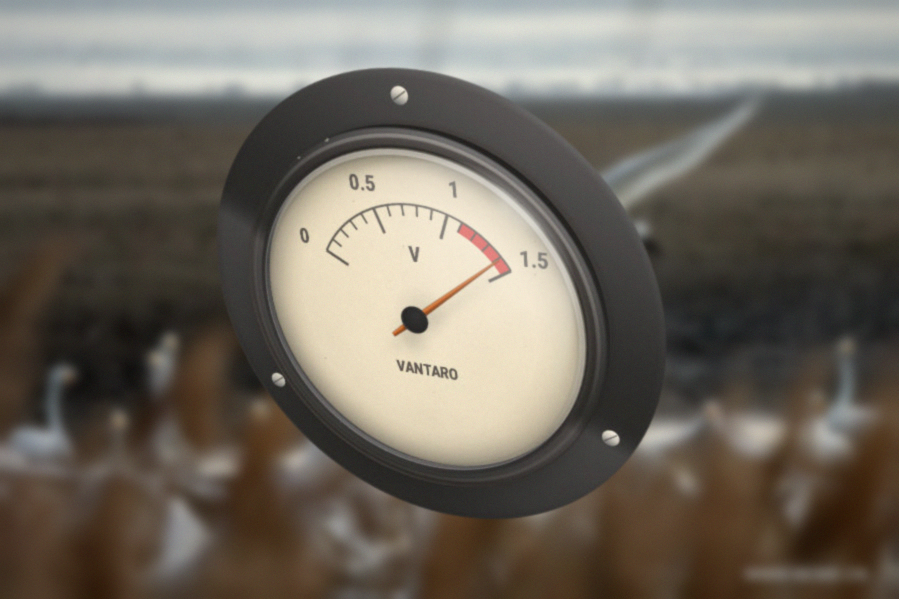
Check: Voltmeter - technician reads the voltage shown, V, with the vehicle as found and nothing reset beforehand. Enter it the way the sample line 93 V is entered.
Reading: 1.4 V
